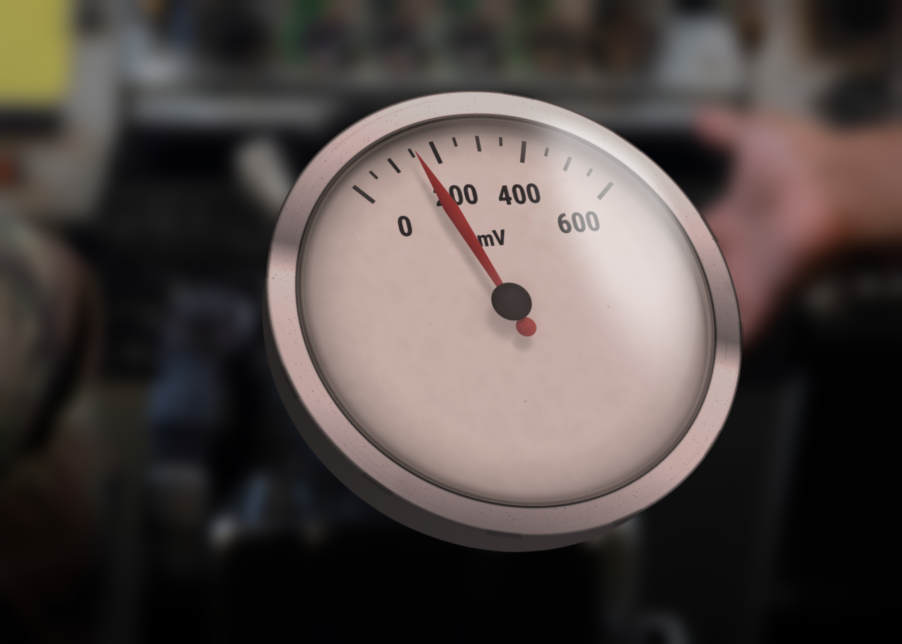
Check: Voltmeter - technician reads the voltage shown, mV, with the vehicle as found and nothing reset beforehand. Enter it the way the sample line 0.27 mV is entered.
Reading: 150 mV
